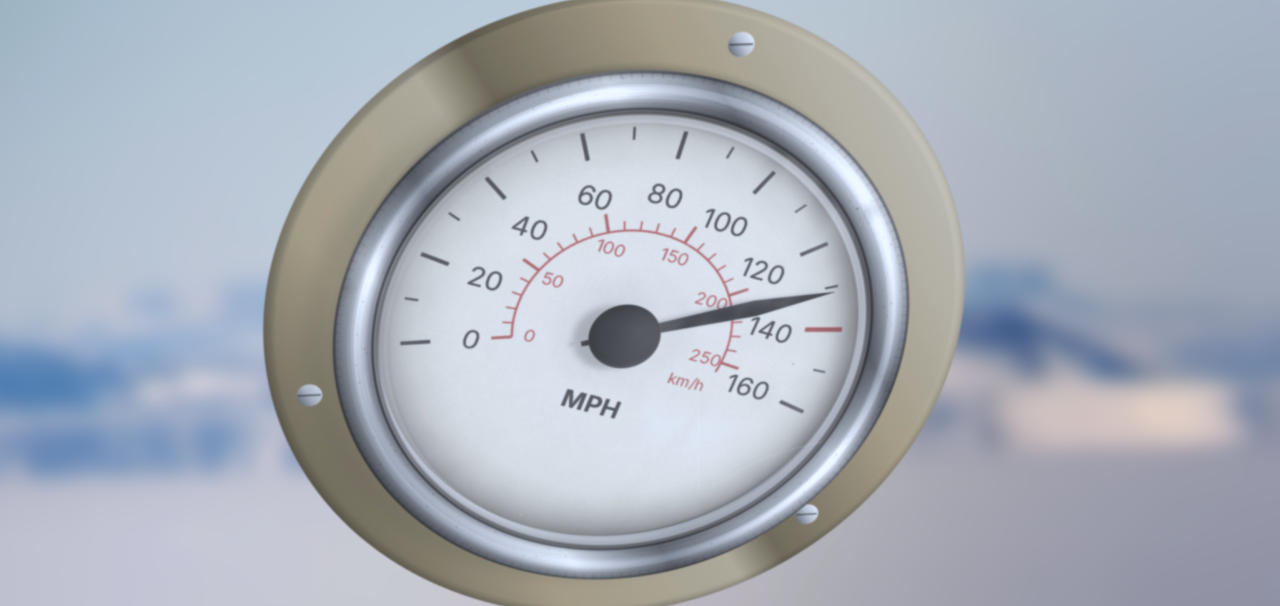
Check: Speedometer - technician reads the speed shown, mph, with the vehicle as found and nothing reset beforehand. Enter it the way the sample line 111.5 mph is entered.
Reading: 130 mph
